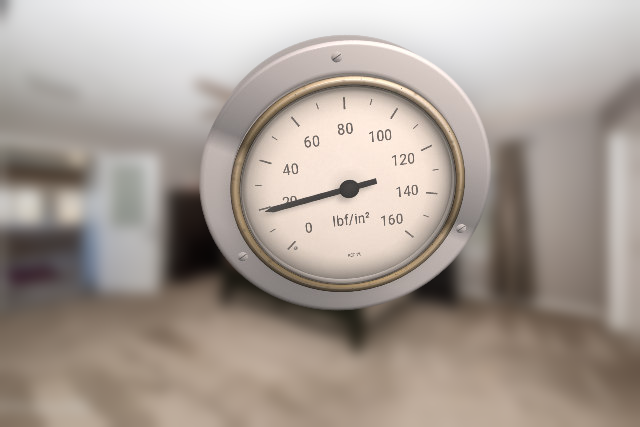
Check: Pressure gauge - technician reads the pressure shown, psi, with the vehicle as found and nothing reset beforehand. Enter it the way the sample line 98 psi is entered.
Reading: 20 psi
